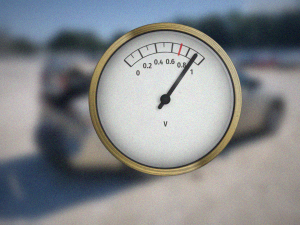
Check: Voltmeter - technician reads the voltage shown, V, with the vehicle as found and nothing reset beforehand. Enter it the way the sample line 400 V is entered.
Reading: 0.9 V
